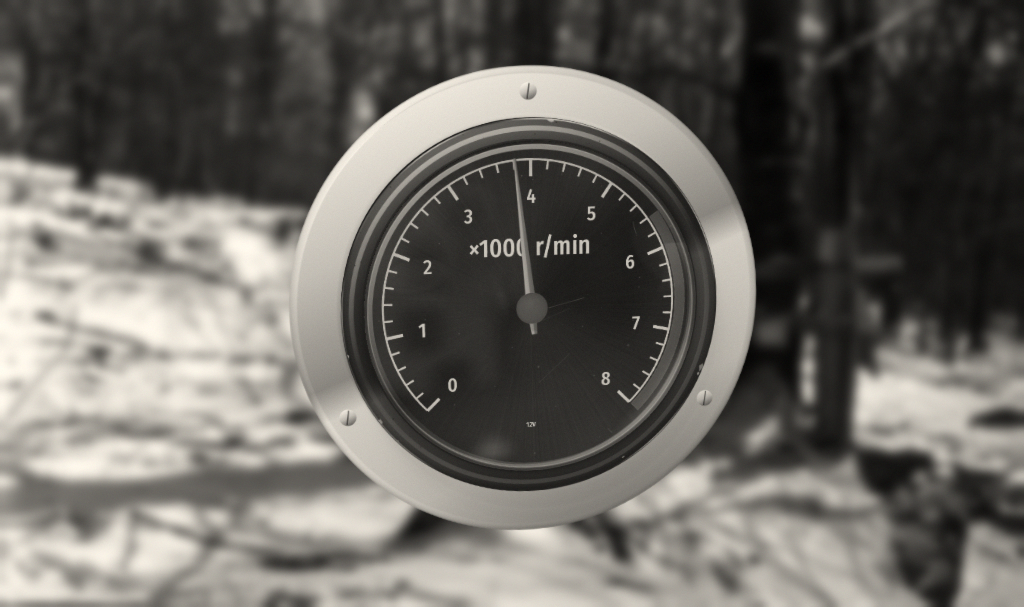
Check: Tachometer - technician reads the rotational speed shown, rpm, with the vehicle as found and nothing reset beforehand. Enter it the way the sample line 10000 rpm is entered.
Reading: 3800 rpm
